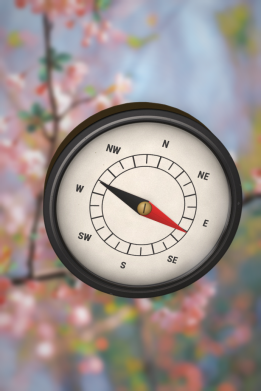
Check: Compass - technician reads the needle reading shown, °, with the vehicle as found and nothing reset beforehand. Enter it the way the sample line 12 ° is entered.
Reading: 105 °
